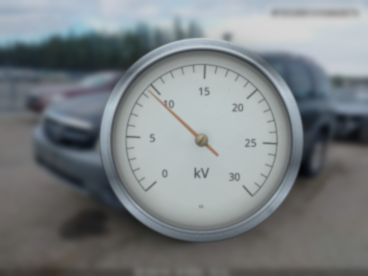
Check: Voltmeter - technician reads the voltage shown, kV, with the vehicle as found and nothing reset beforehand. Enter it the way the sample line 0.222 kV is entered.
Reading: 9.5 kV
